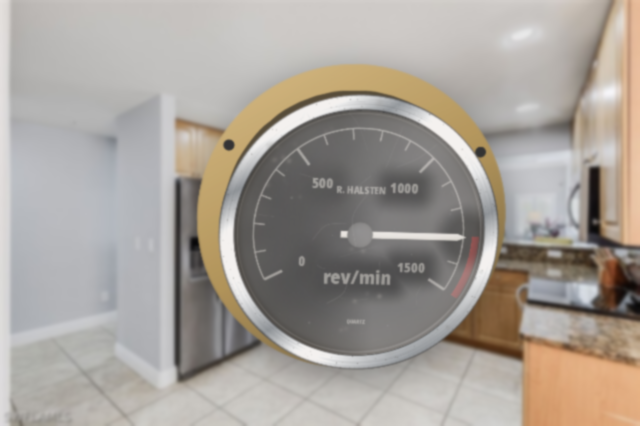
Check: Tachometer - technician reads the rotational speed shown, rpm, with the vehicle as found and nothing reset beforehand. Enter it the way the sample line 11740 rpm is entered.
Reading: 1300 rpm
